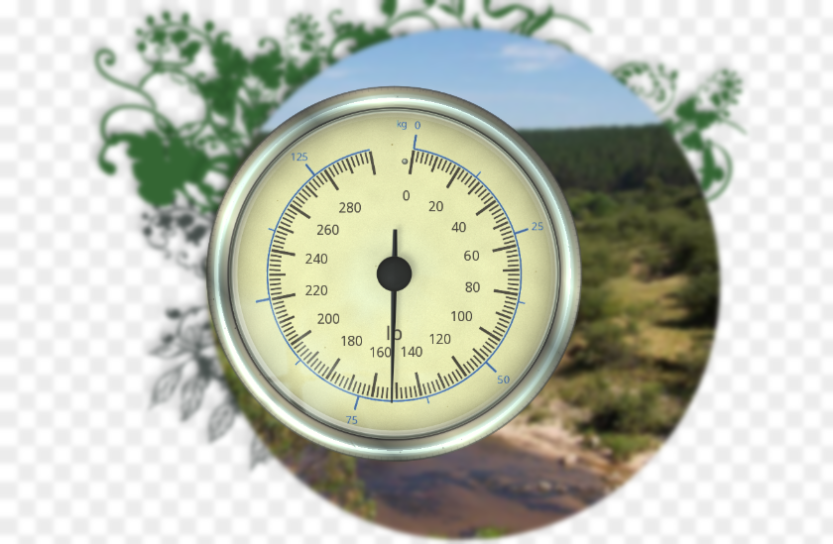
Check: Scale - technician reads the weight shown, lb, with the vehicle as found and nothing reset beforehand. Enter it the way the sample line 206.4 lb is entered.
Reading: 152 lb
